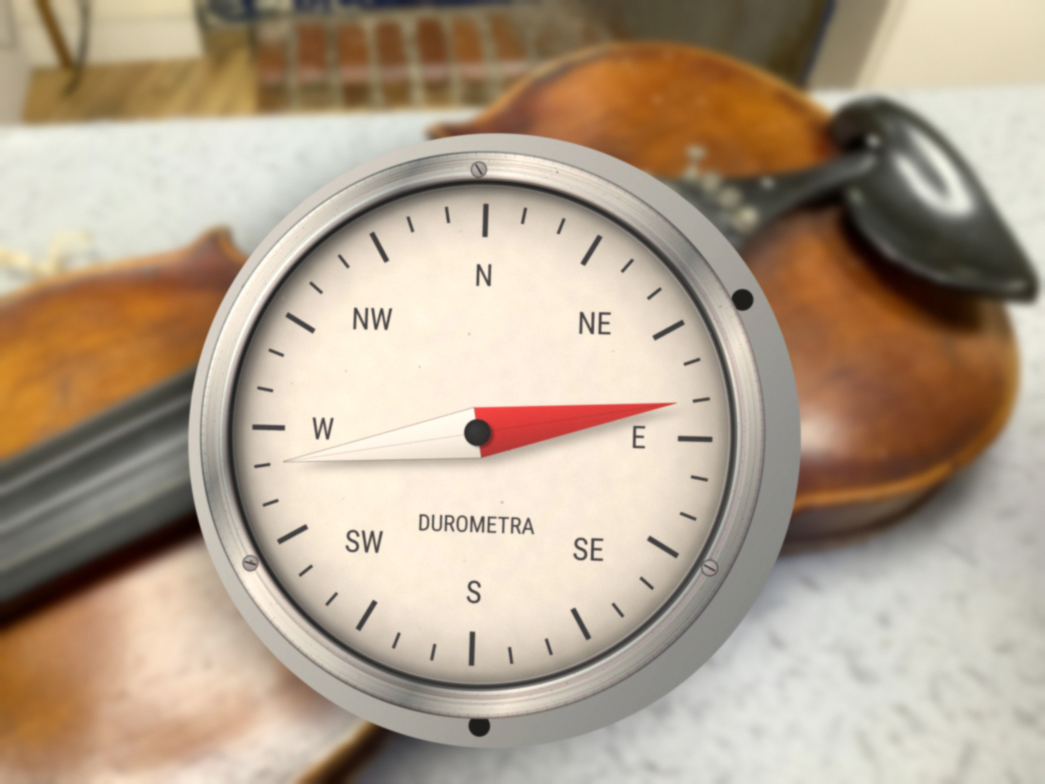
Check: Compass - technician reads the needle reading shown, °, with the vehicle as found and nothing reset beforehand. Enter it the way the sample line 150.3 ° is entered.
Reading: 80 °
